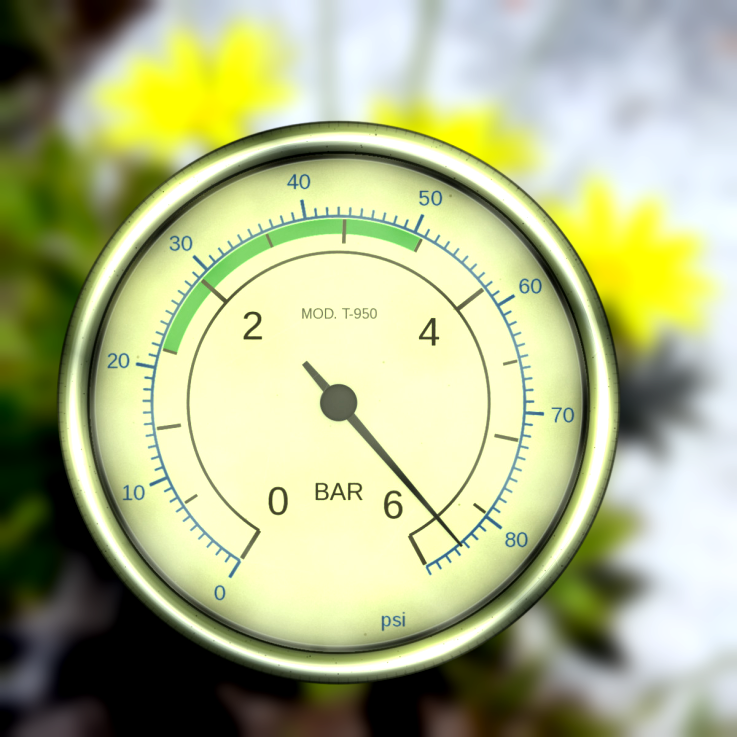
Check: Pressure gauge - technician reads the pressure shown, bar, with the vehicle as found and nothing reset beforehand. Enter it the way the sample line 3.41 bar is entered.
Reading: 5.75 bar
